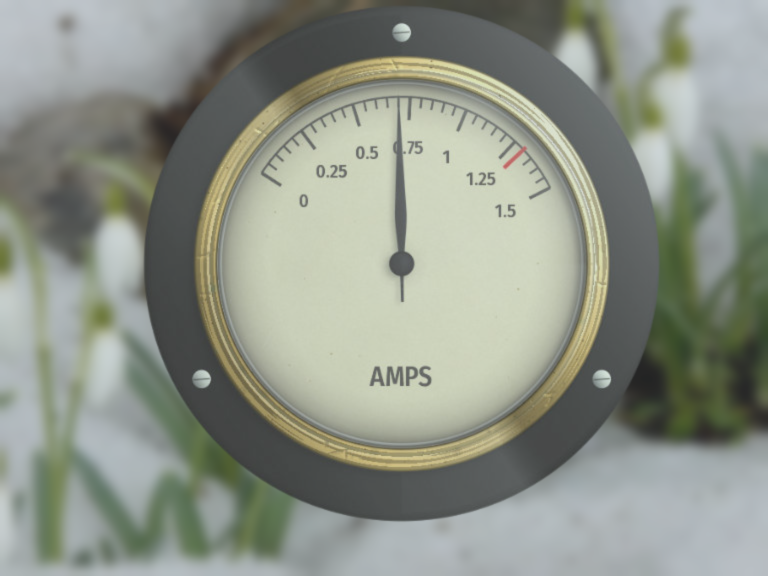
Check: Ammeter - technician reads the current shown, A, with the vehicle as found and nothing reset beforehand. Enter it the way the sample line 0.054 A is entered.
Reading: 0.7 A
